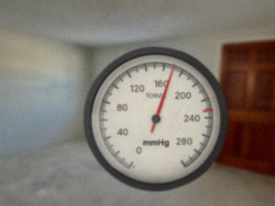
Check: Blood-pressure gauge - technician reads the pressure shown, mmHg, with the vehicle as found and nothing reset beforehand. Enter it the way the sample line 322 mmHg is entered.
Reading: 170 mmHg
